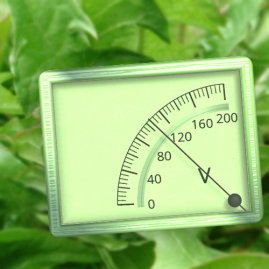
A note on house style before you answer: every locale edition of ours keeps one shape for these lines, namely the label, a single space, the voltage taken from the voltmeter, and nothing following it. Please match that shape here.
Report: 105 V
